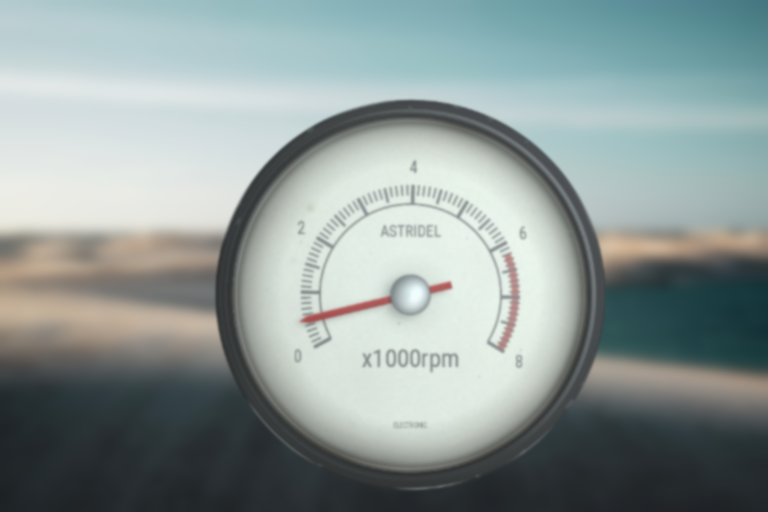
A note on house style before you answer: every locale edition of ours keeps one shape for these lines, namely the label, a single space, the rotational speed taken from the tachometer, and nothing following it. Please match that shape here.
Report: 500 rpm
